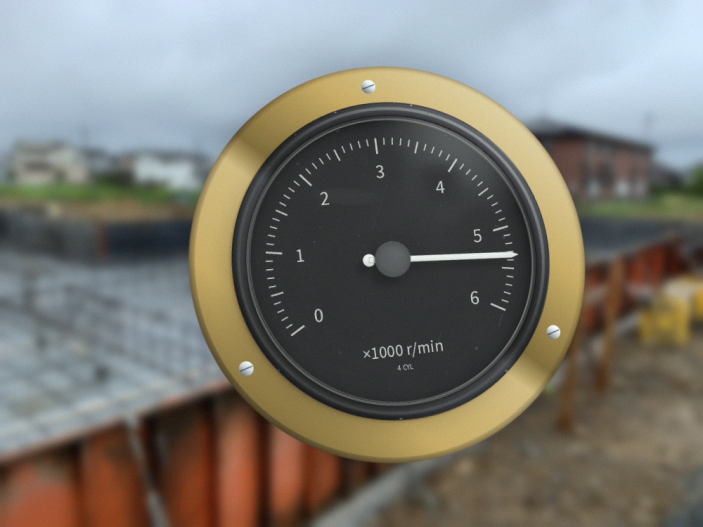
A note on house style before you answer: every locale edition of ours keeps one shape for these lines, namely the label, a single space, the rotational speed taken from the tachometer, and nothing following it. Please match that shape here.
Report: 5350 rpm
